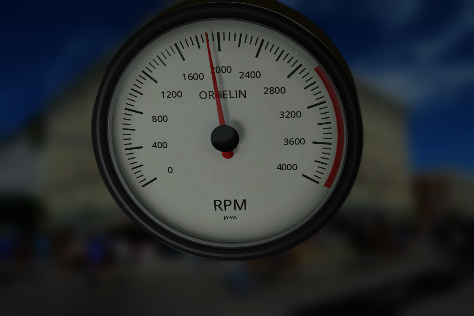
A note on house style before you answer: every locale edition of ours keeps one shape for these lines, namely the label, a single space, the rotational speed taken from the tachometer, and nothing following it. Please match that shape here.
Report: 1900 rpm
